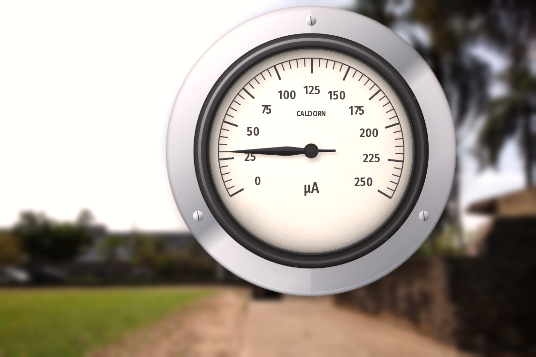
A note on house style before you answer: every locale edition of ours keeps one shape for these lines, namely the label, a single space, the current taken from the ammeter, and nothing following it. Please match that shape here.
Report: 30 µA
